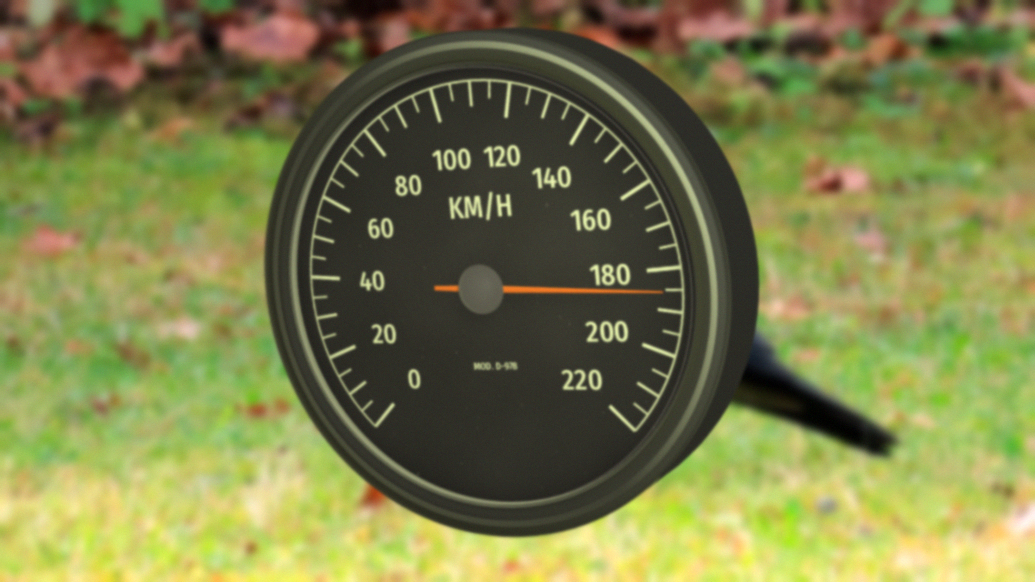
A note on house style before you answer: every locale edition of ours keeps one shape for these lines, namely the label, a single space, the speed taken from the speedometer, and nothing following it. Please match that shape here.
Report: 185 km/h
